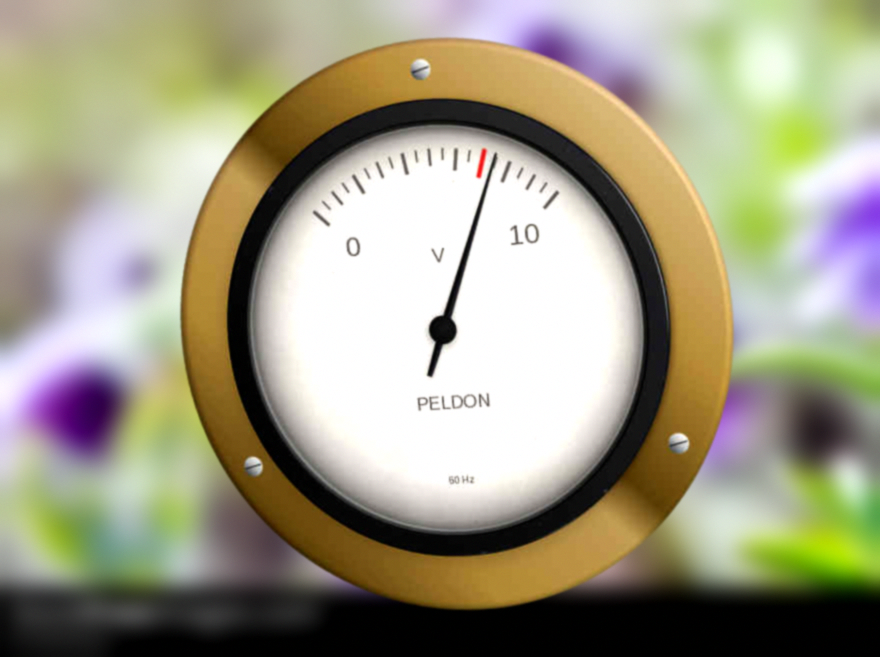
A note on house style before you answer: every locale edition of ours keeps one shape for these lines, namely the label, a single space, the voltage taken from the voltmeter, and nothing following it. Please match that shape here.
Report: 7.5 V
